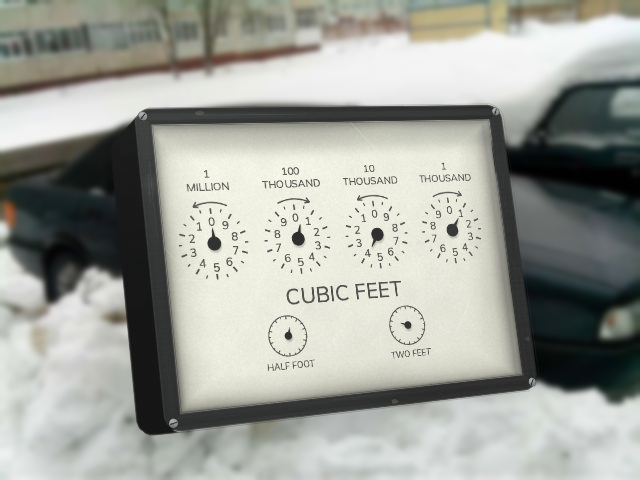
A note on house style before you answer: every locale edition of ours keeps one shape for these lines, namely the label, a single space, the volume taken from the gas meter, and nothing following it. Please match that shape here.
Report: 4100 ft³
